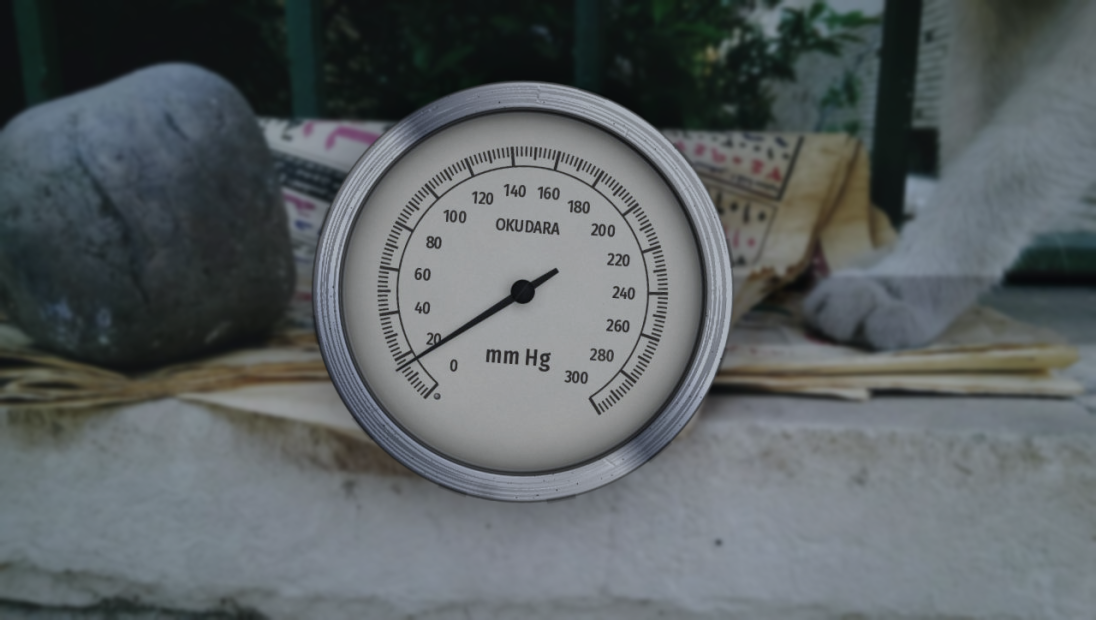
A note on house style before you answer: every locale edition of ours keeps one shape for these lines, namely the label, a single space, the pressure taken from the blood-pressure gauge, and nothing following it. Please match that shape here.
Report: 16 mmHg
